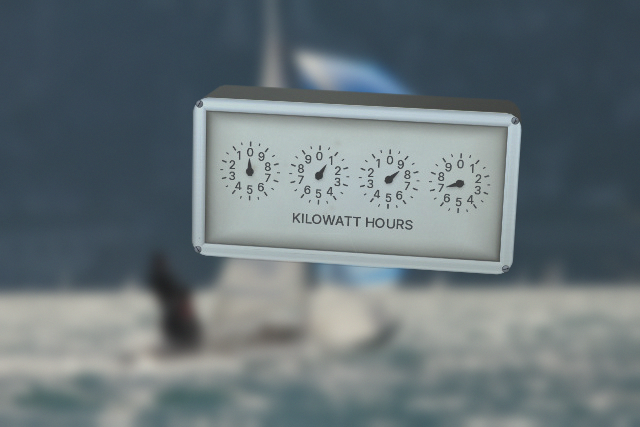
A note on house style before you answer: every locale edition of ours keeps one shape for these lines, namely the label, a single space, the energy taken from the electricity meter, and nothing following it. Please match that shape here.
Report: 87 kWh
